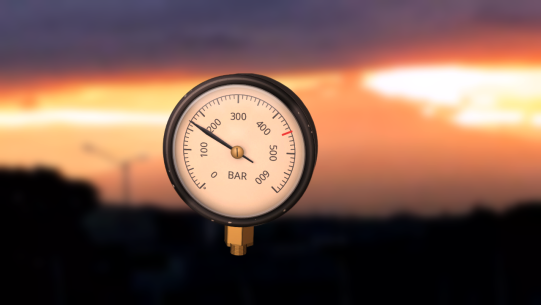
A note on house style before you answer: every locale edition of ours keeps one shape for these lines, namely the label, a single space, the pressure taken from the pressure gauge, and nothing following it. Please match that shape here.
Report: 170 bar
